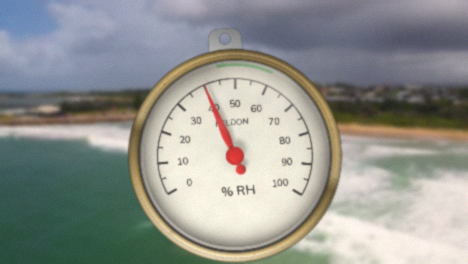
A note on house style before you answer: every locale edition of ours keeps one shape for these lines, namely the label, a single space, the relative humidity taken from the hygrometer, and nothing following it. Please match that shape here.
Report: 40 %
